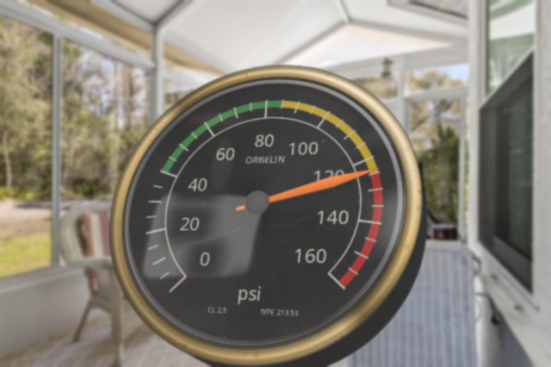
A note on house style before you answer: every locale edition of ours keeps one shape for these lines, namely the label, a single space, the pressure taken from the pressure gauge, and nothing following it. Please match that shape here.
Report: 125 psi
